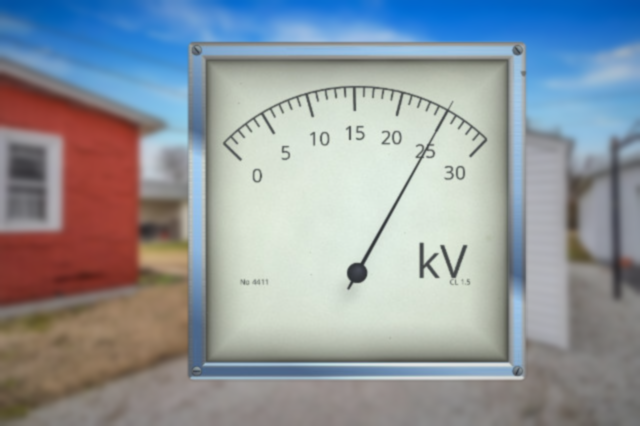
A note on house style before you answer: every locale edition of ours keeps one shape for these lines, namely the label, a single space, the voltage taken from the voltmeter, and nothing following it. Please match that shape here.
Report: 25 kV
